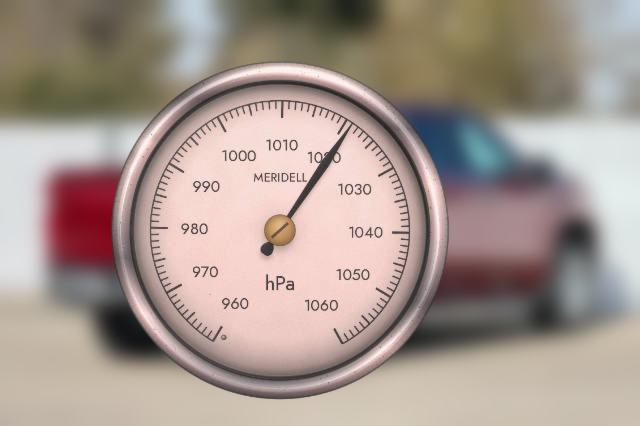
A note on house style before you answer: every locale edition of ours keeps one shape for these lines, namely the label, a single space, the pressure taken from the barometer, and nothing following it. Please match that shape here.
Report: 1021 hPa
